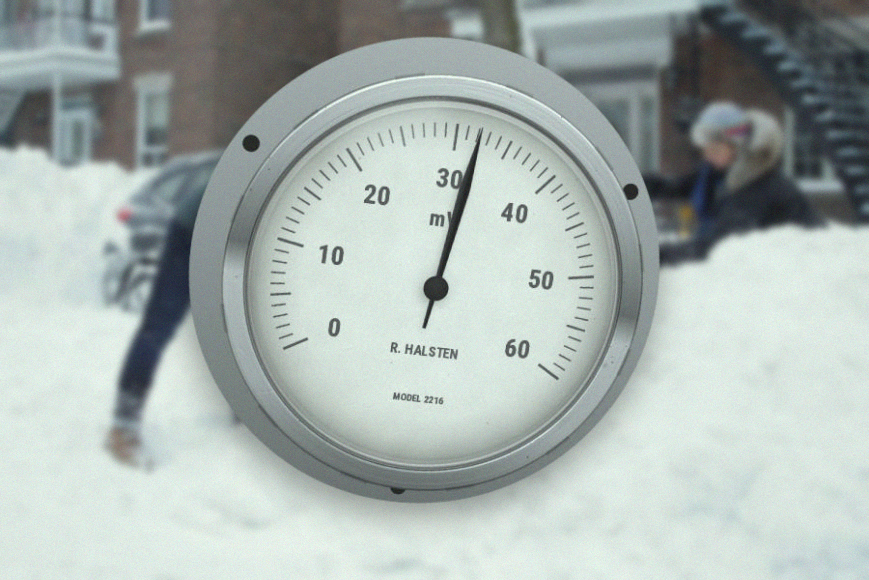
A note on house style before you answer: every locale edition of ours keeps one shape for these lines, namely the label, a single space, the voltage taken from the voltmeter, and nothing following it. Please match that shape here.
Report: 32 mV
